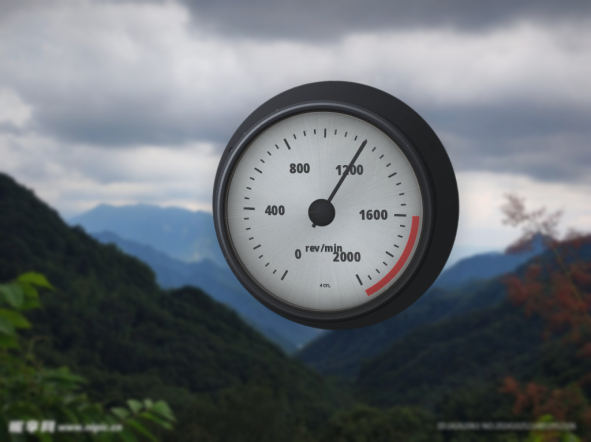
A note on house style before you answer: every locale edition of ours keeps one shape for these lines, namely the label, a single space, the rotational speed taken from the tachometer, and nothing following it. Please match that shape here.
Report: 1200 rpm
